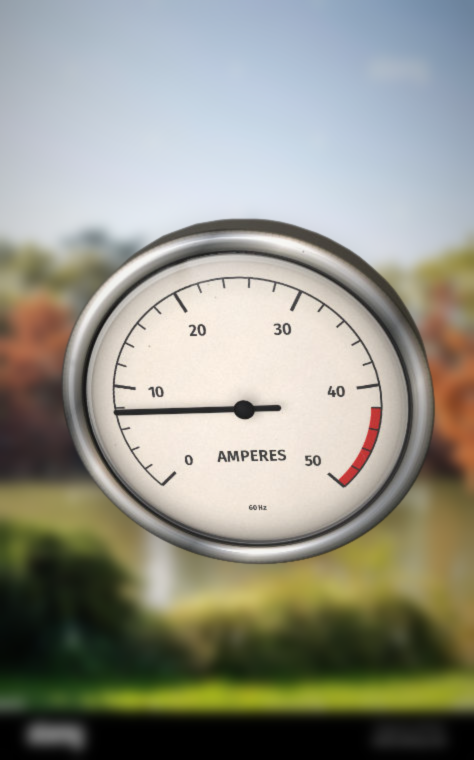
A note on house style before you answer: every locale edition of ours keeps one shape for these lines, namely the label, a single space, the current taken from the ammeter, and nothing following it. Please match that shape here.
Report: 8 A
